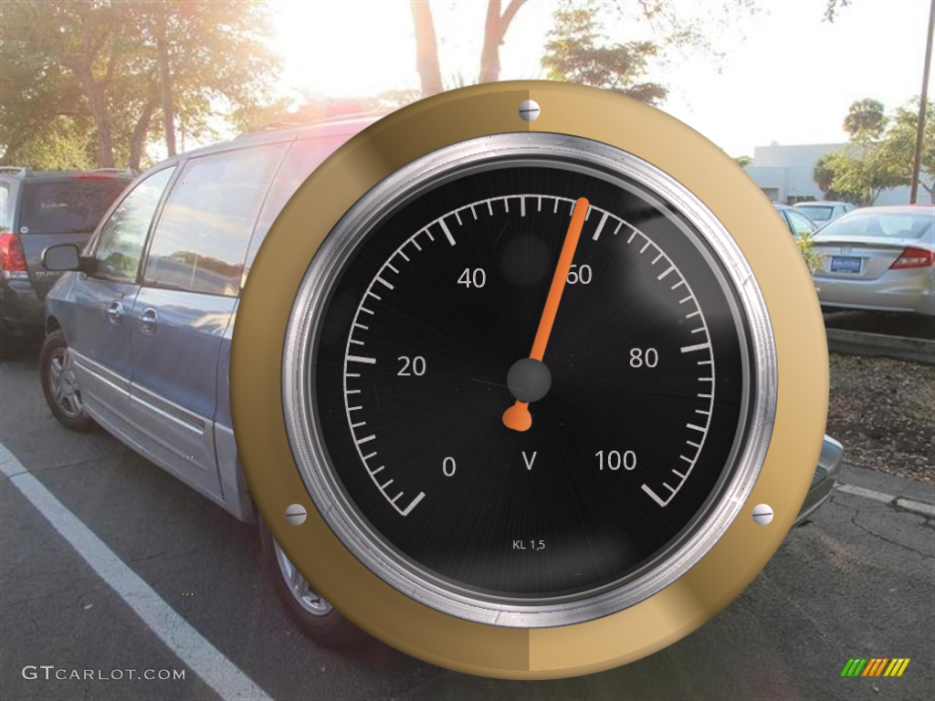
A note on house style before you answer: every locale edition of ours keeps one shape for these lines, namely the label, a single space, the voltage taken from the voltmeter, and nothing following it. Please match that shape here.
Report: 57 V
